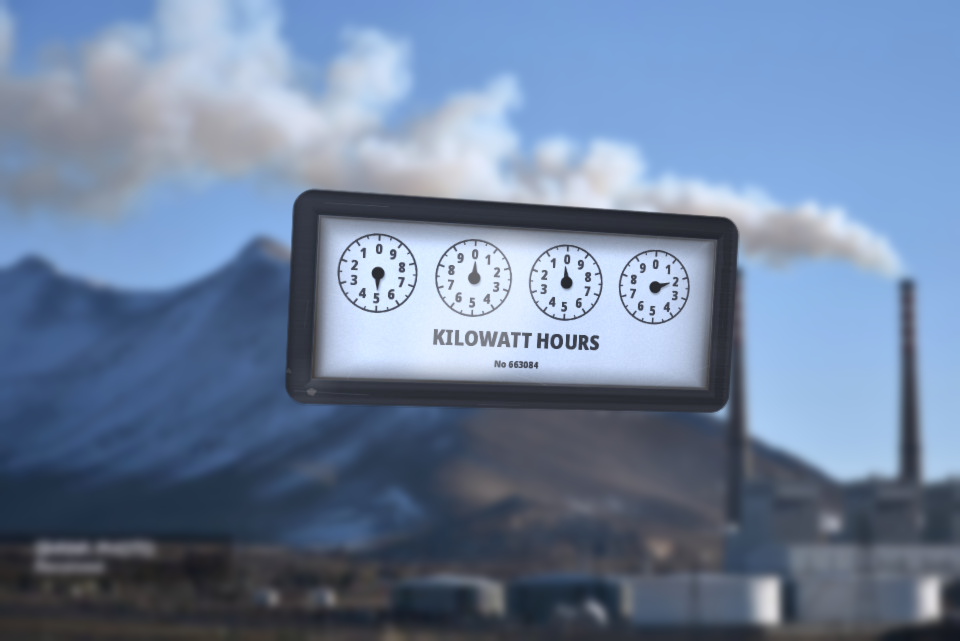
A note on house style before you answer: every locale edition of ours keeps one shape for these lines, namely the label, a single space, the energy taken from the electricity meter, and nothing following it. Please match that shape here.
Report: 5002 kWh
